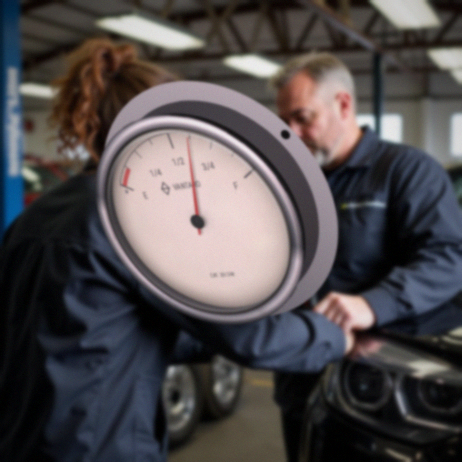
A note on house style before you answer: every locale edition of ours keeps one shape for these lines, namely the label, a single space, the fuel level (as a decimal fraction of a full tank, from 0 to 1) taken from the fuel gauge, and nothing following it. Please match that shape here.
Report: 0.625
